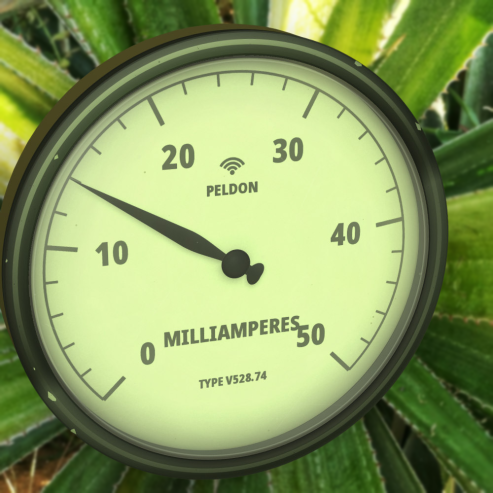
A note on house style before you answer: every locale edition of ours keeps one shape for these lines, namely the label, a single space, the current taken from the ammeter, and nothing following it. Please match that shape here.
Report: 14 mA
